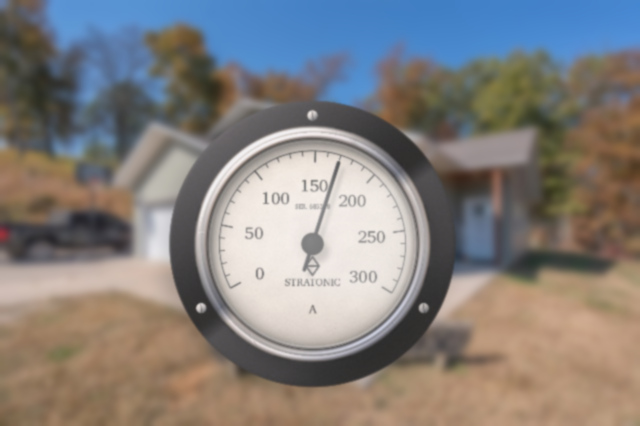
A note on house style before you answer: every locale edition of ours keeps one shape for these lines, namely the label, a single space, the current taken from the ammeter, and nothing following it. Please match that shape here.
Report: 170 A
